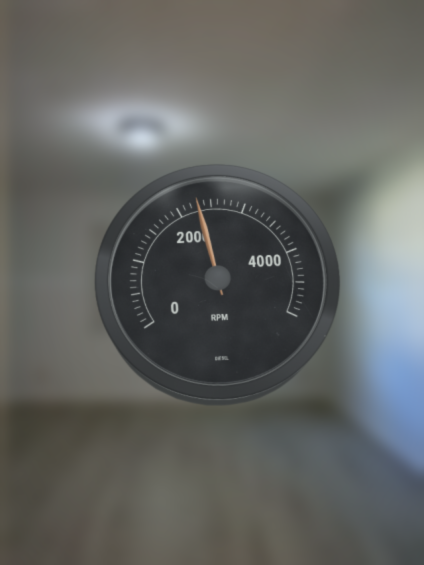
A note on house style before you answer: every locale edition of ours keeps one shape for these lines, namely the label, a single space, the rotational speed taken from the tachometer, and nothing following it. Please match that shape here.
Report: 2300 rpm
